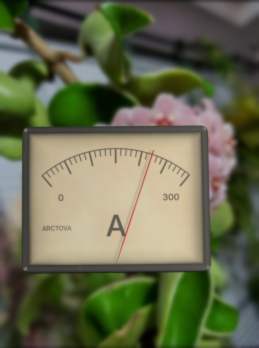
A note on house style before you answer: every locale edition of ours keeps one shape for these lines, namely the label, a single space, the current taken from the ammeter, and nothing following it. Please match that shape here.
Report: 220 A
